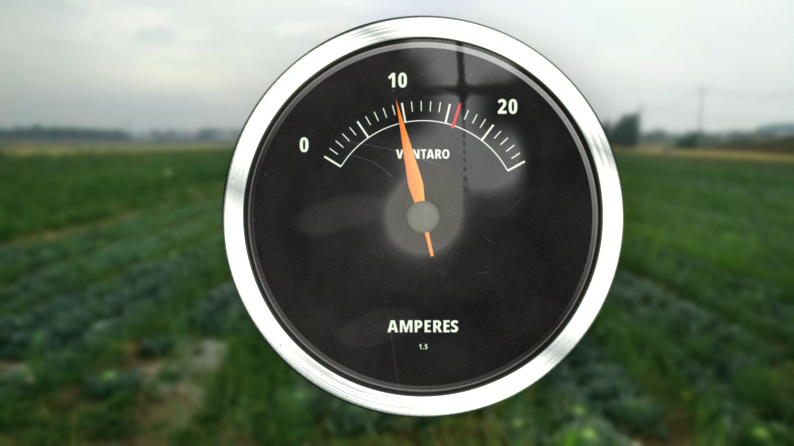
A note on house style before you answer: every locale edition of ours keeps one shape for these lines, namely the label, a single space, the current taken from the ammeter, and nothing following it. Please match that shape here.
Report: 9.5 A
